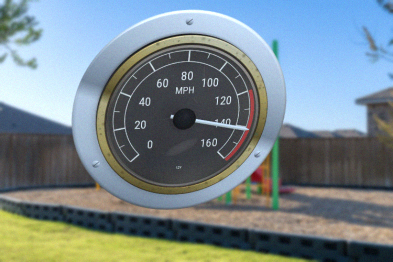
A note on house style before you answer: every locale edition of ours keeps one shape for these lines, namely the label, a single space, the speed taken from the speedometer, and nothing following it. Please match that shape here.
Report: 140 mph
